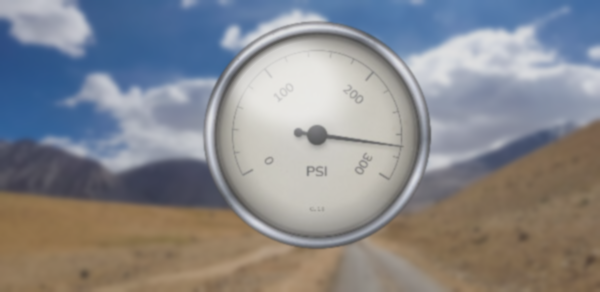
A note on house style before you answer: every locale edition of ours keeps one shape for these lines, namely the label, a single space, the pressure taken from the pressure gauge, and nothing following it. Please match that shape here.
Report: 270 psi
